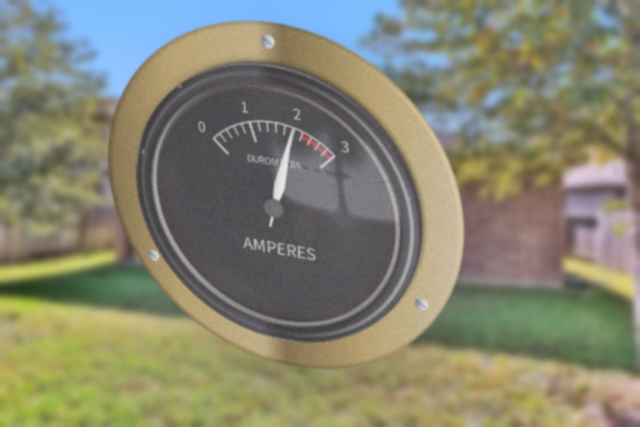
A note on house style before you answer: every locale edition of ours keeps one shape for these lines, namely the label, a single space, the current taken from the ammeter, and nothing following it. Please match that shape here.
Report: 2 A
